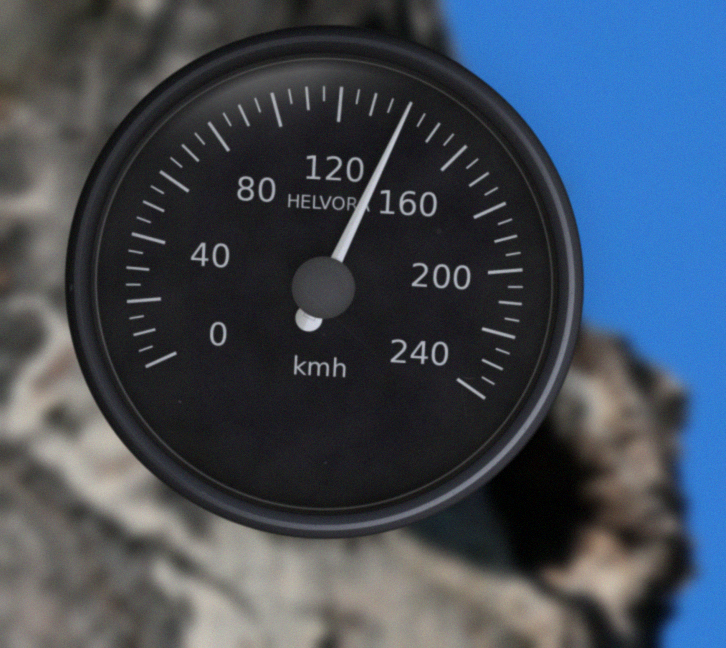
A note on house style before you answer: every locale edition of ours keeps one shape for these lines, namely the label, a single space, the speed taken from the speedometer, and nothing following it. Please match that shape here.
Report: 140 km/h
